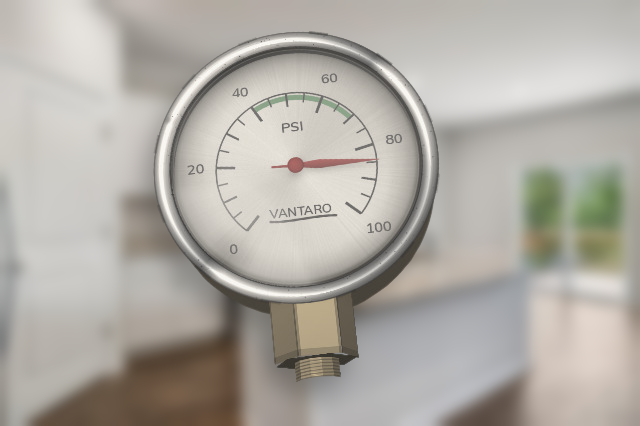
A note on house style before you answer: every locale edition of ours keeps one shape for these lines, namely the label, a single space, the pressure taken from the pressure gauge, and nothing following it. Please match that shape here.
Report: 85 psi
